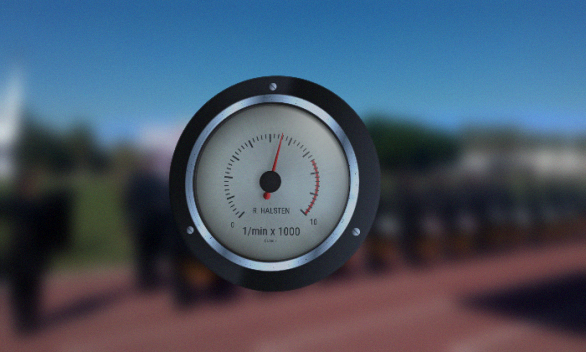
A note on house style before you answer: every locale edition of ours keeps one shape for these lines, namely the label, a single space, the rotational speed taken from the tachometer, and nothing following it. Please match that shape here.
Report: 5600 rpm
